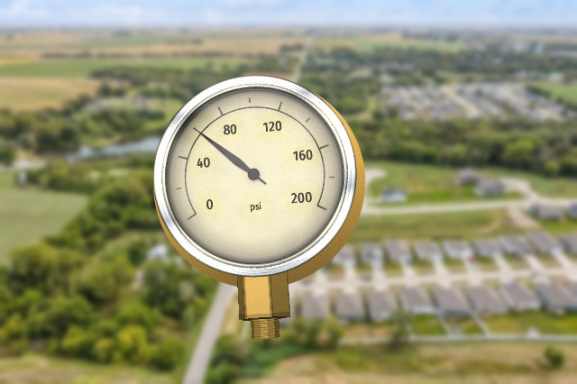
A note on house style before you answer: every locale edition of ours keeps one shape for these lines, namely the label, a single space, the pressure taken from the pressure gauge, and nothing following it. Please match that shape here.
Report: 60 psi
